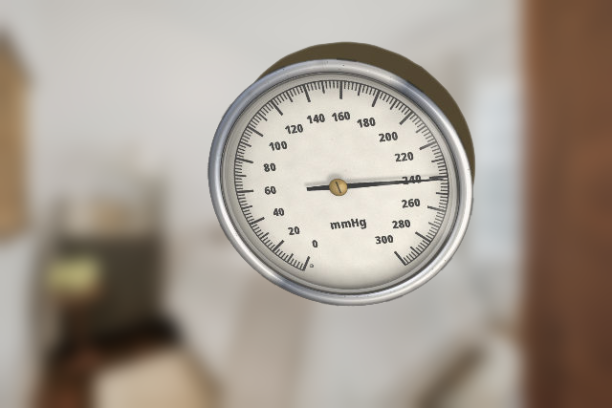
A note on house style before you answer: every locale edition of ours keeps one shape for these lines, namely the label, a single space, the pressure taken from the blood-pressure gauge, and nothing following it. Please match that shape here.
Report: 240 mmHg
